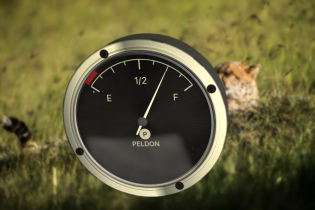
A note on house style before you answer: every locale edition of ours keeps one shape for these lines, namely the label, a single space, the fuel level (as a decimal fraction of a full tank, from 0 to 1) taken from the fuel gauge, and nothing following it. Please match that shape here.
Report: 0.75
